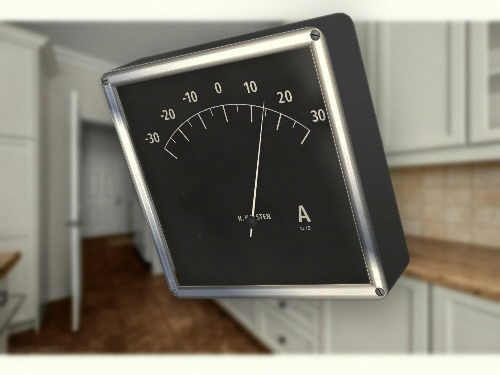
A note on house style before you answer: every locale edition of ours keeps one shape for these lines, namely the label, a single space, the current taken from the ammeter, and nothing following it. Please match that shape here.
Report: 15 A
